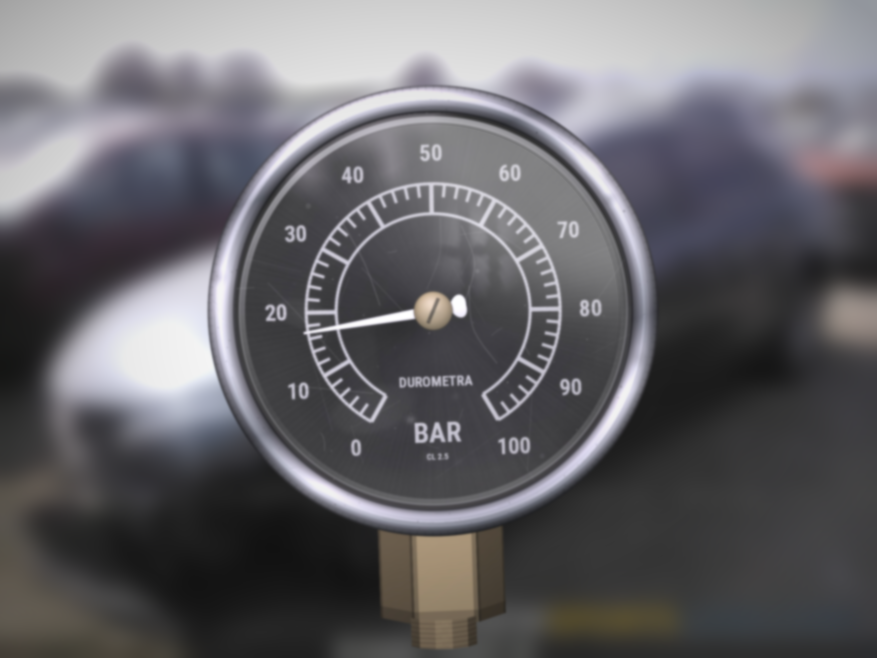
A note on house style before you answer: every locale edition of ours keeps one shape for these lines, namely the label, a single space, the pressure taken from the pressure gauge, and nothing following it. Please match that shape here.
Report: 17 bar
